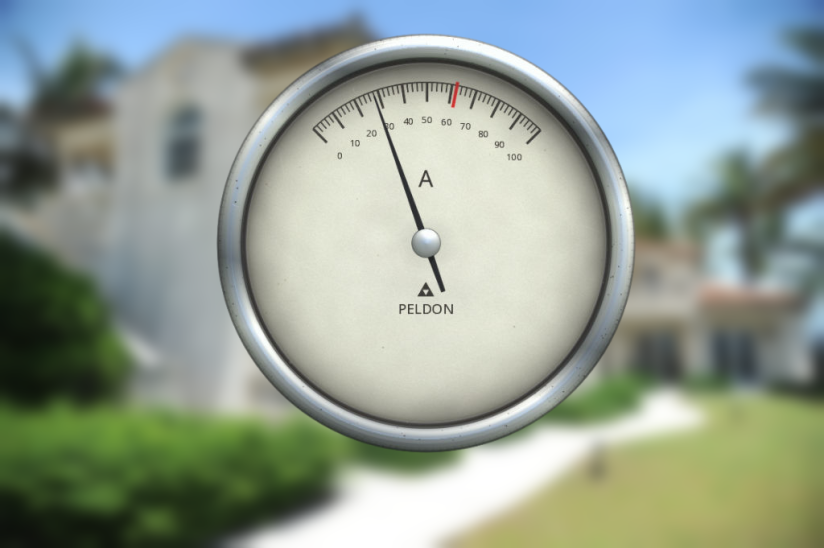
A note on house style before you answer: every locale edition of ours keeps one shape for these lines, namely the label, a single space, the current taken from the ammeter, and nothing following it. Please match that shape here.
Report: 28 A
